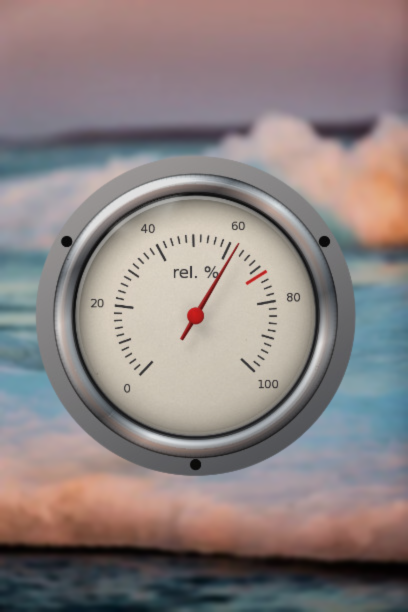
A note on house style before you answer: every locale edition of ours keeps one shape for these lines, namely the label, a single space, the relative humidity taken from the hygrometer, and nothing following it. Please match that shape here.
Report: 62 %
